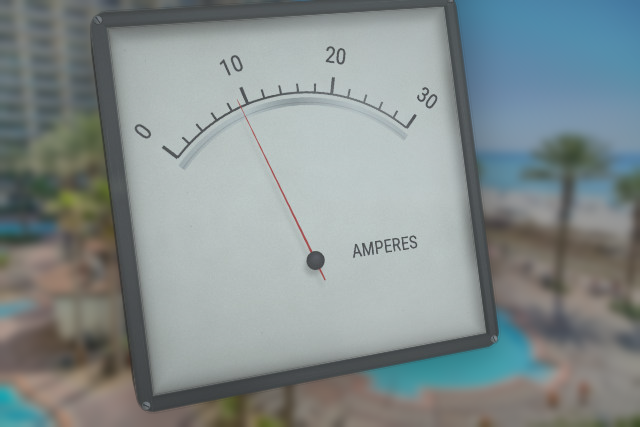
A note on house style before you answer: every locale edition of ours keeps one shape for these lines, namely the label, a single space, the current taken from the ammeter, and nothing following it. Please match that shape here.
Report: 9 A
